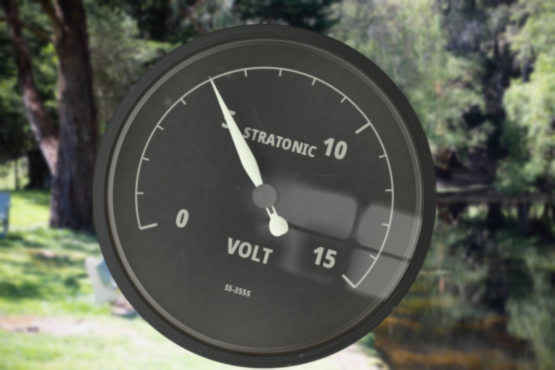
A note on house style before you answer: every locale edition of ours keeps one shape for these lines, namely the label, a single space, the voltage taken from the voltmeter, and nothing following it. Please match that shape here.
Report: 5 V
